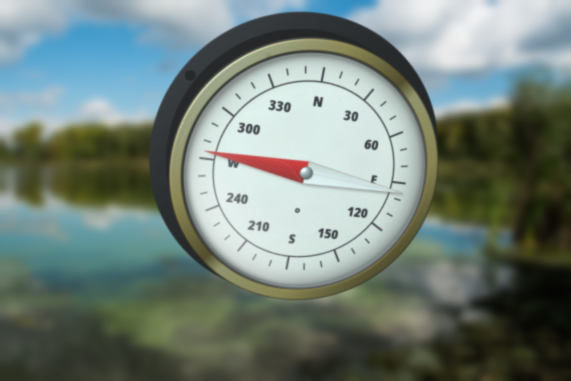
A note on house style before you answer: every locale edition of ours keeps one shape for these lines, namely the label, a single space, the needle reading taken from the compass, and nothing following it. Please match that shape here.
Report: 275 °
